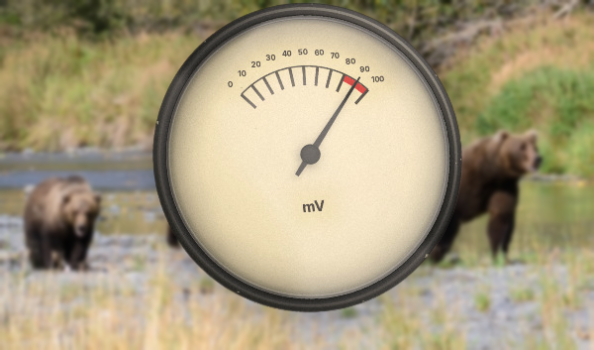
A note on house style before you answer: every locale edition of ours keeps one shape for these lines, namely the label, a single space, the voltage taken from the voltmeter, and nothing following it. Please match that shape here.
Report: 90 mV
